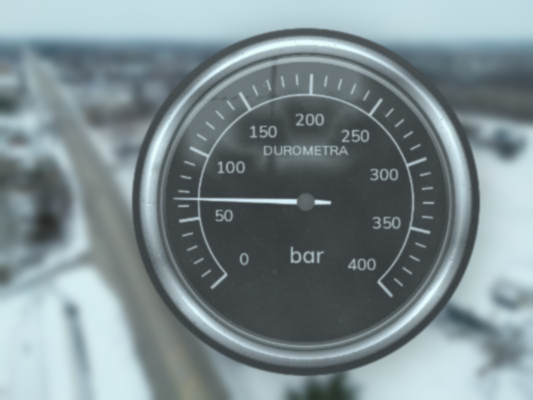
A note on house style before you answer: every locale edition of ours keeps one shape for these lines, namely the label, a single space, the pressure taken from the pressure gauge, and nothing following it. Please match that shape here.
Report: 65 bar
